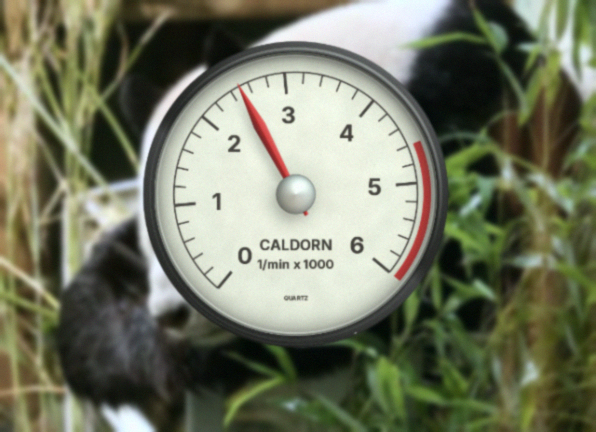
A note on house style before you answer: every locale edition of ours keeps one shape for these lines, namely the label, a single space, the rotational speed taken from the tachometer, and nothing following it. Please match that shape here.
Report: 2500 rpm
